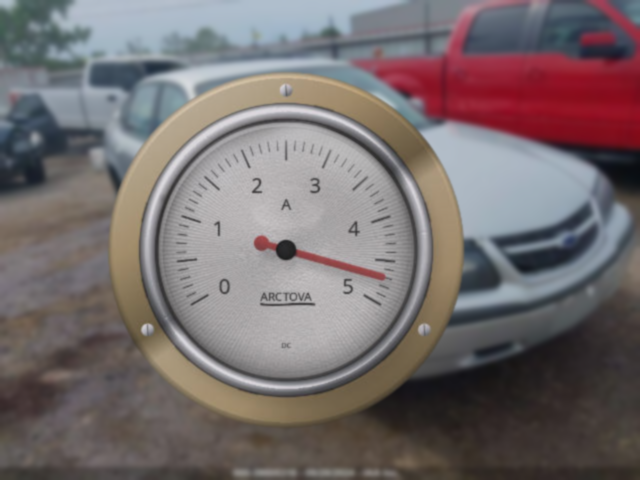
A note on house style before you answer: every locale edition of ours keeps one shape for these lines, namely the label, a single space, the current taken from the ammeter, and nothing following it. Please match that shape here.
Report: 4.7 A
